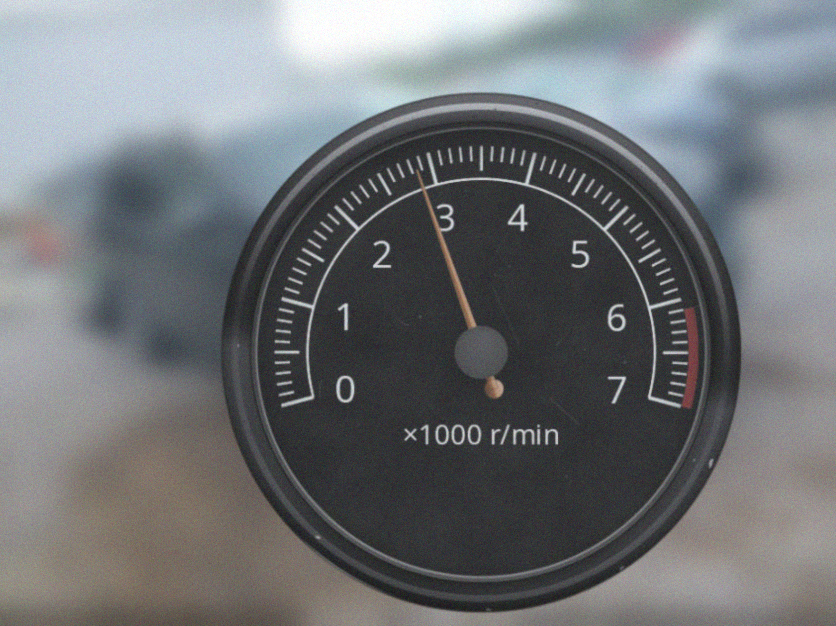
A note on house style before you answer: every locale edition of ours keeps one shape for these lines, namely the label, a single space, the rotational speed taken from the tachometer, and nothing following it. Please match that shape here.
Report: 2850 rpm
